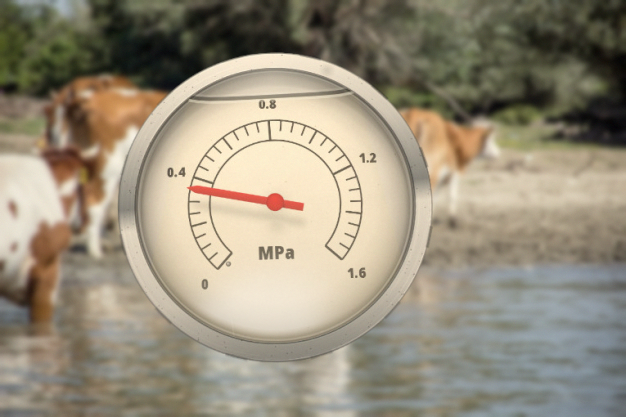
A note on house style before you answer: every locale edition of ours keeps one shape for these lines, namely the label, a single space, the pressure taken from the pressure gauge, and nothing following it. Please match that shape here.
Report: 0.35 MPa
